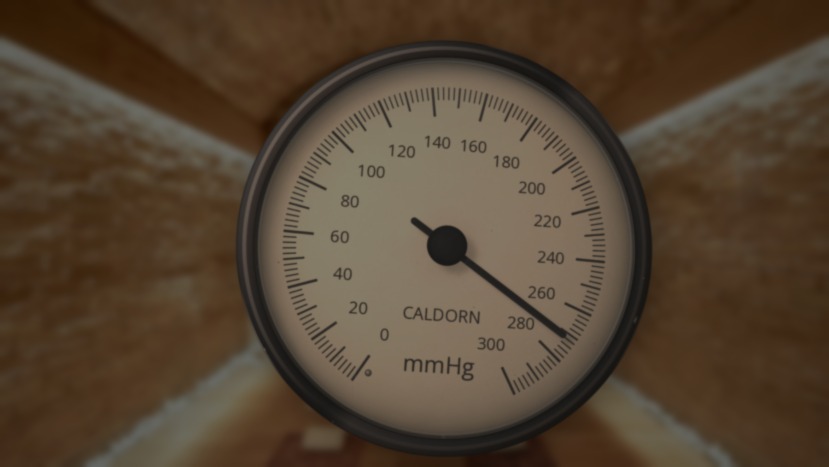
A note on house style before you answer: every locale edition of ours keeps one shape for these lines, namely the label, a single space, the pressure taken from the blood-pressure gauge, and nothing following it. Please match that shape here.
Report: 272 mmHg
